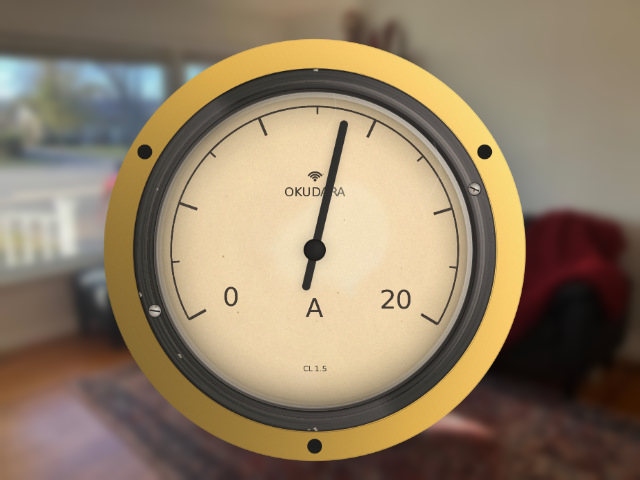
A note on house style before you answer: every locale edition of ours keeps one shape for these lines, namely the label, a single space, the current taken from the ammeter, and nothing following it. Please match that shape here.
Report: 11 A
